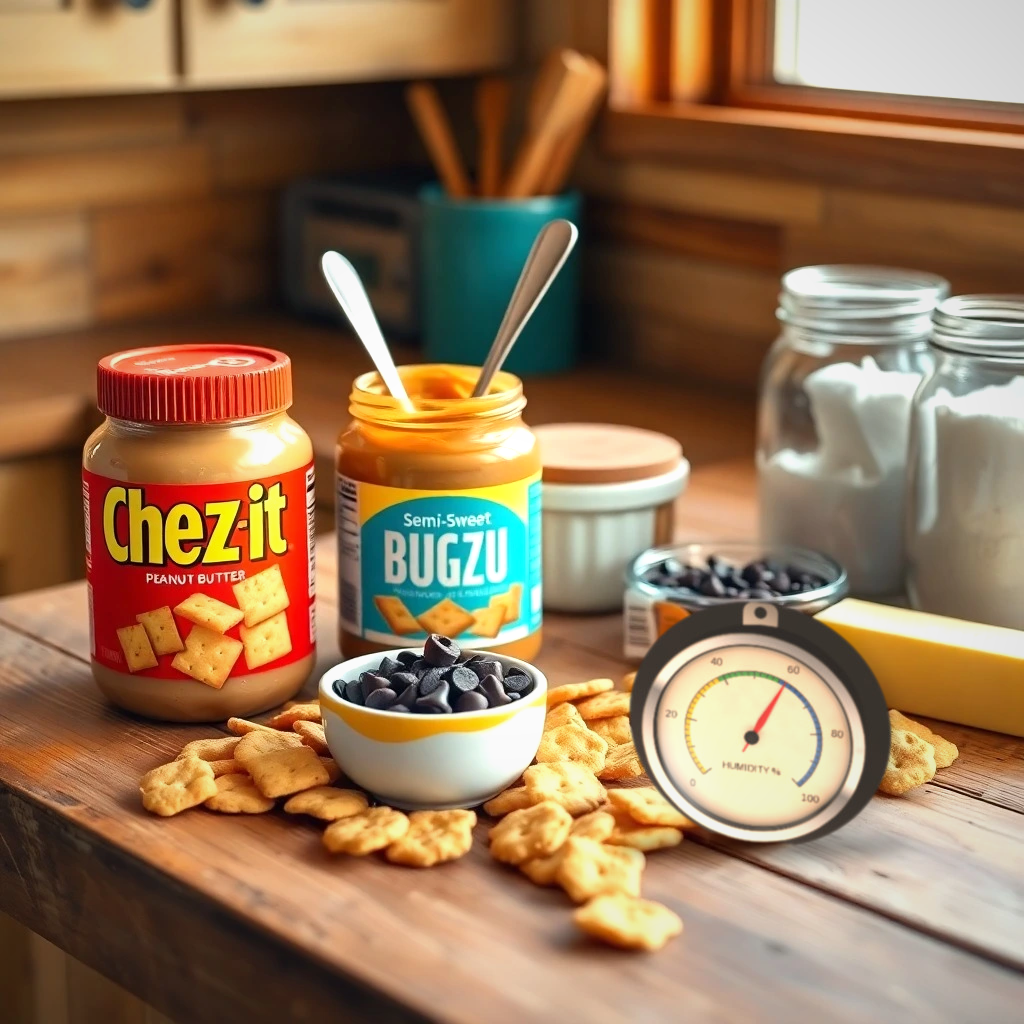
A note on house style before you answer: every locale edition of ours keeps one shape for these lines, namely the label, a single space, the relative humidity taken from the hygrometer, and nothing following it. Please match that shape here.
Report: 60 %
